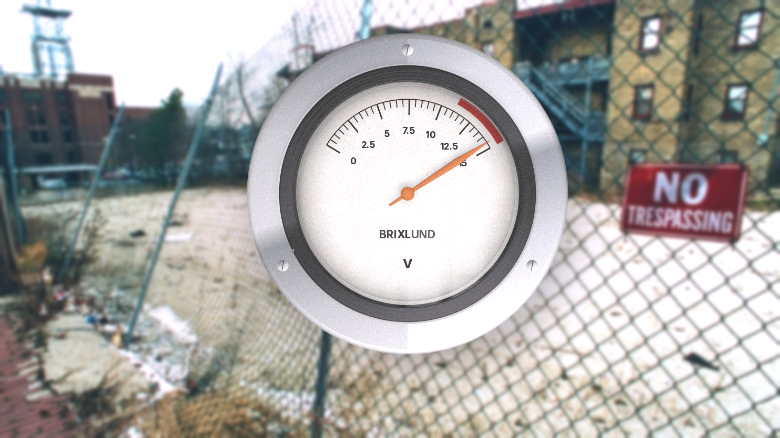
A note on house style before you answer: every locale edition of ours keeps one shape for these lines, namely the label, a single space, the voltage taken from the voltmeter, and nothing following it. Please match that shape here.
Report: 14.5 V
